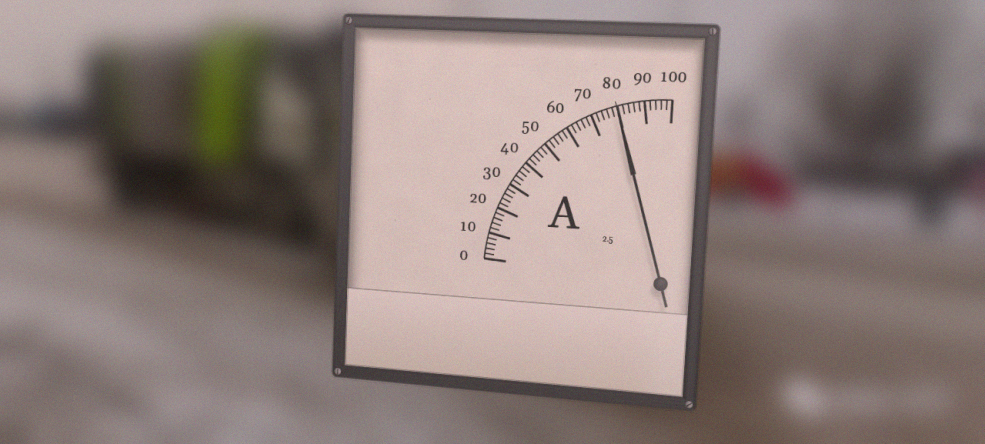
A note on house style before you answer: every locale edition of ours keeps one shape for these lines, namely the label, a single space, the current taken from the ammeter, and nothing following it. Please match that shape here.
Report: 80 A
